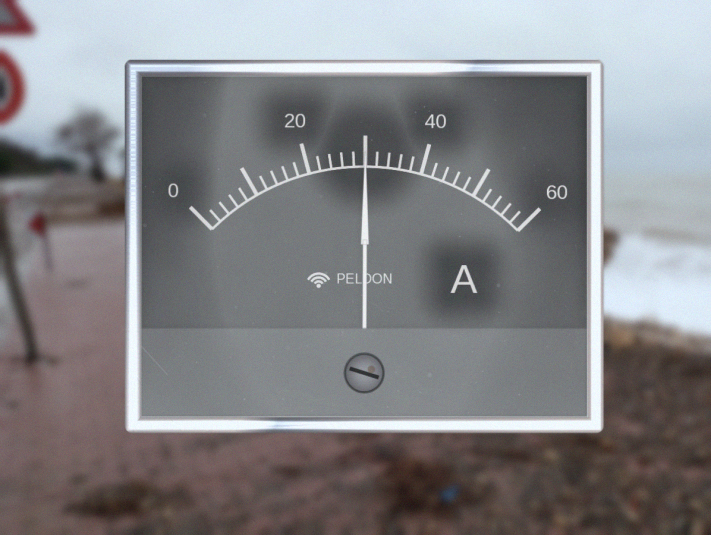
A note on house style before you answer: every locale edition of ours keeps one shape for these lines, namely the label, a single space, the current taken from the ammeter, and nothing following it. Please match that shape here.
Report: 30 A
